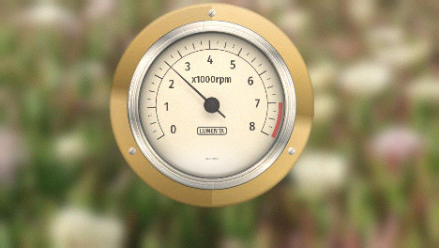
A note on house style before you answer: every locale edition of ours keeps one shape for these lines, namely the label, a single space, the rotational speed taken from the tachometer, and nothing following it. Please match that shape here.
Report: 2500 rpm
